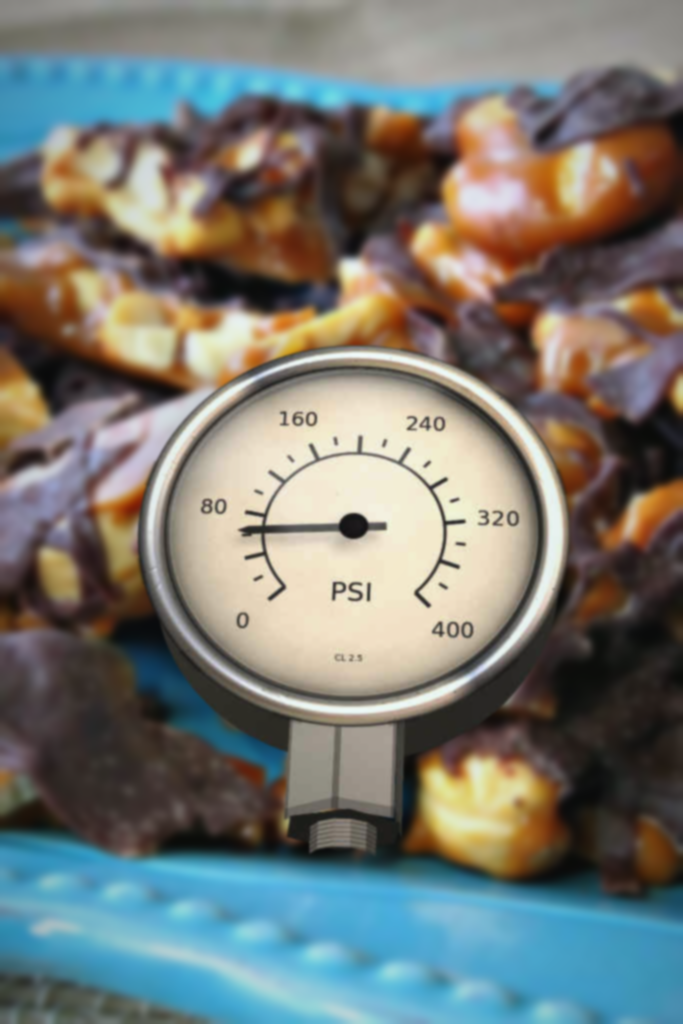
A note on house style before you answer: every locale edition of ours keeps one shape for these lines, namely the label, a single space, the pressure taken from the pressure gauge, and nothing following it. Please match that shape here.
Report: 60 psi
